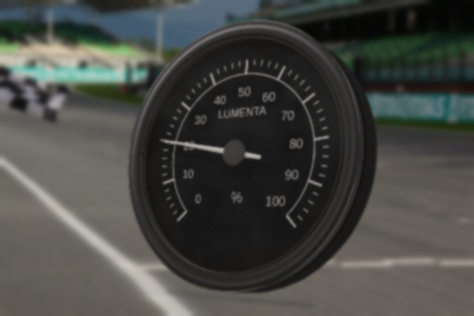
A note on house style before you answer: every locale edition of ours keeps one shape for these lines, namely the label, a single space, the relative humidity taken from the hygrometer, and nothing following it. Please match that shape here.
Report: 20 %
